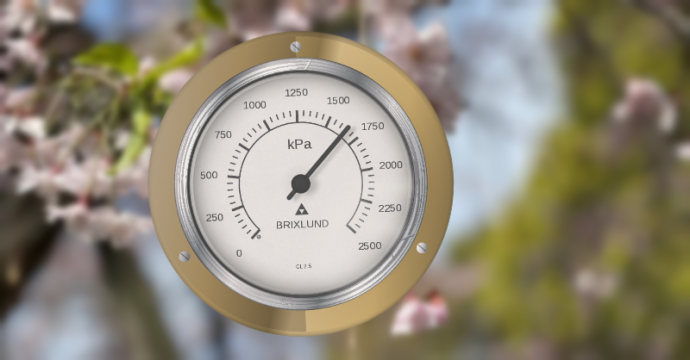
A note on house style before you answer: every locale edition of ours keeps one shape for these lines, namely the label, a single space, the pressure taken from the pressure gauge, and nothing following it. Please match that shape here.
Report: 1650 kPa
